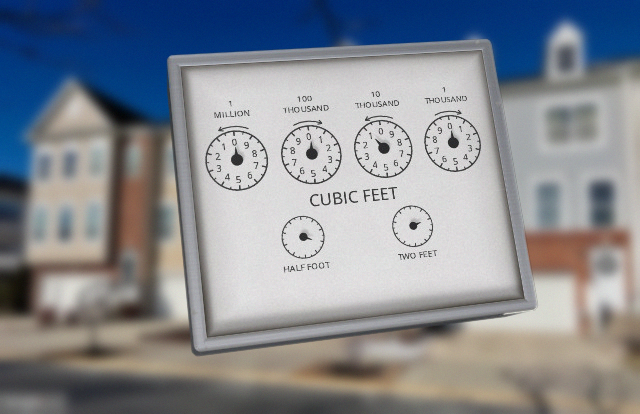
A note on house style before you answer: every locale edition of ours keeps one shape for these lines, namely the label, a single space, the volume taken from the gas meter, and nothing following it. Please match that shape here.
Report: 1000 ft³
